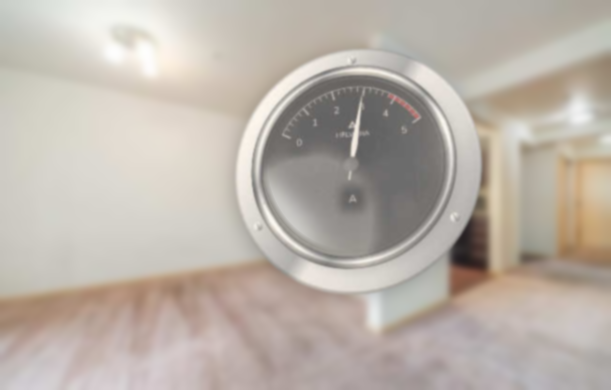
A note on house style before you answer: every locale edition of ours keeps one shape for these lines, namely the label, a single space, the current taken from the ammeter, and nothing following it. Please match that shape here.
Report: 3 A
